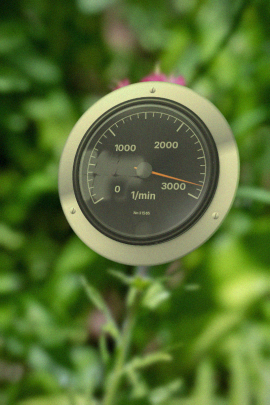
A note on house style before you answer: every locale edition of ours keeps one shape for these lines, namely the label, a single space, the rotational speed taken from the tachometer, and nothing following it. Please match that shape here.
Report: 2850 rpm
